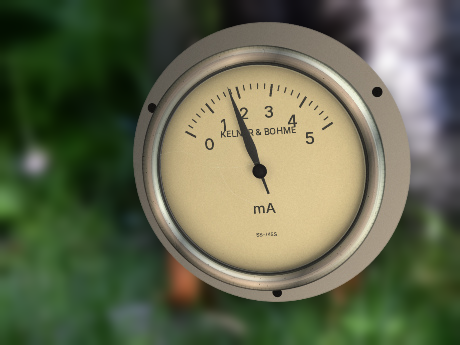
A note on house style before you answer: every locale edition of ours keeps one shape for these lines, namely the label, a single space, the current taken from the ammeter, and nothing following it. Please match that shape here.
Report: 1.8 mA
